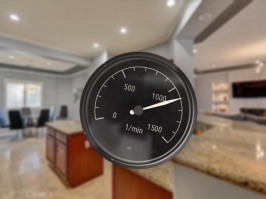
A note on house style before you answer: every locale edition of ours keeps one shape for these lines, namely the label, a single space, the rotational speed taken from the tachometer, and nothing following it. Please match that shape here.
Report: 1100 rpm
